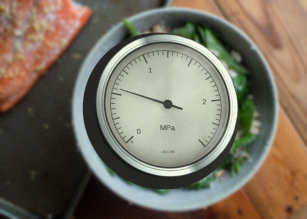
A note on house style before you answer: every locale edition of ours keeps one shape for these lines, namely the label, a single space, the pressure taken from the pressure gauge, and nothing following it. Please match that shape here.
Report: 0.55 MPa
